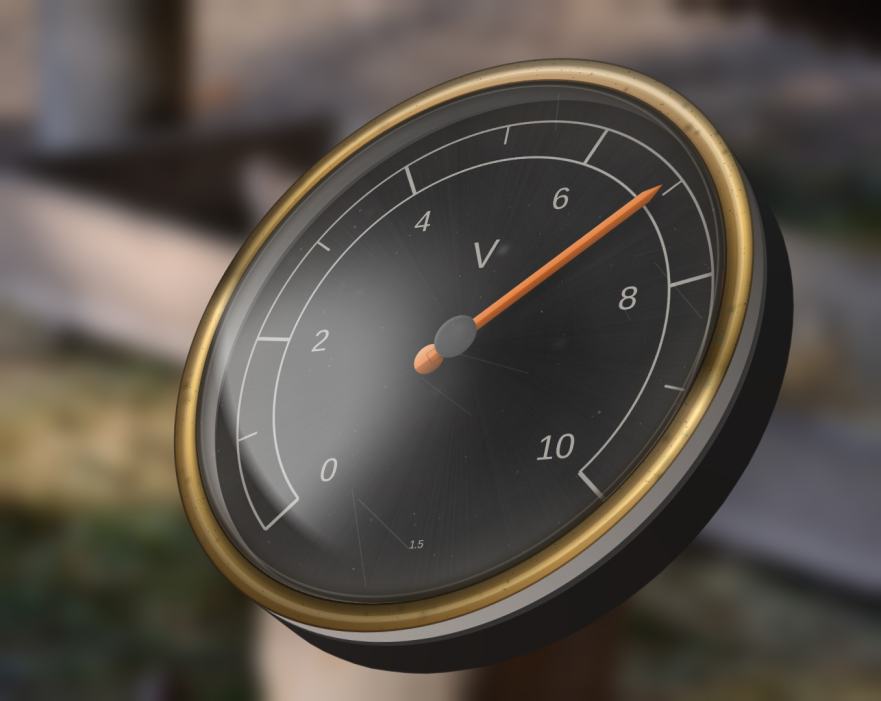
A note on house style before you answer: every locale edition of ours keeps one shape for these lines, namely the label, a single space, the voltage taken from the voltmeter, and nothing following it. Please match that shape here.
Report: 7 V
